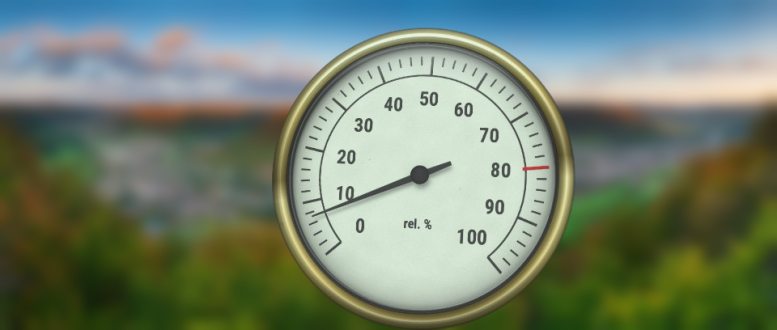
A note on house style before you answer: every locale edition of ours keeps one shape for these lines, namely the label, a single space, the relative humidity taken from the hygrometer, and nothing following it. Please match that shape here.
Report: 7 %
